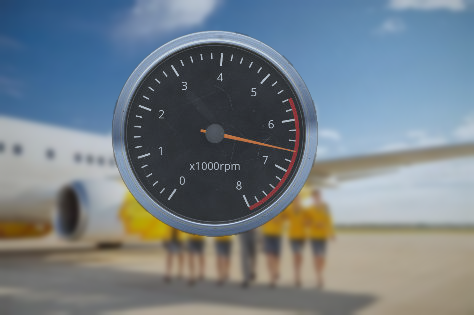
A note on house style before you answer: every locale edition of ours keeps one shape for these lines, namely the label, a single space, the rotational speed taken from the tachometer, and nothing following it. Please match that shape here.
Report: 6600 rpm
